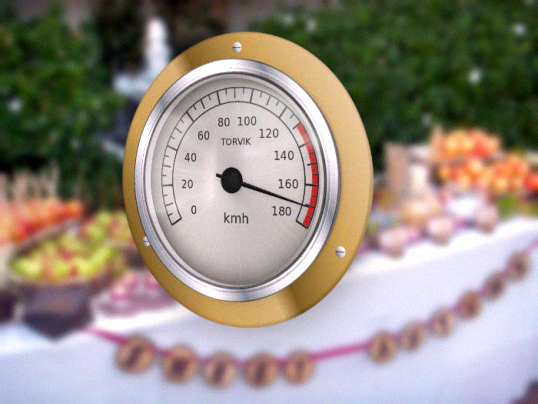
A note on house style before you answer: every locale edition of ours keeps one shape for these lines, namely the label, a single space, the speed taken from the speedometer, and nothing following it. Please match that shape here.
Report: 170 km/h
